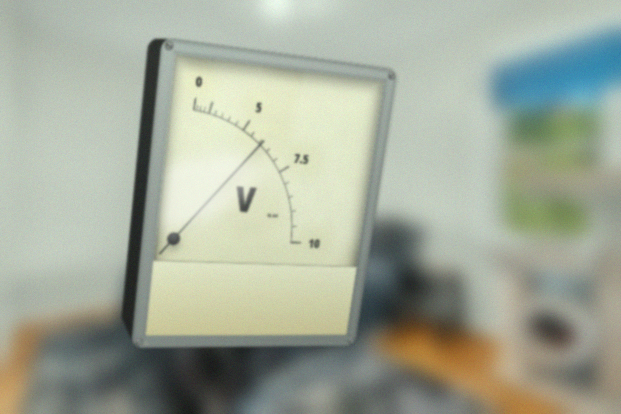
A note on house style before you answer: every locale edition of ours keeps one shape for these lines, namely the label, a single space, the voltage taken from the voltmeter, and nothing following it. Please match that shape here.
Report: 6 V
